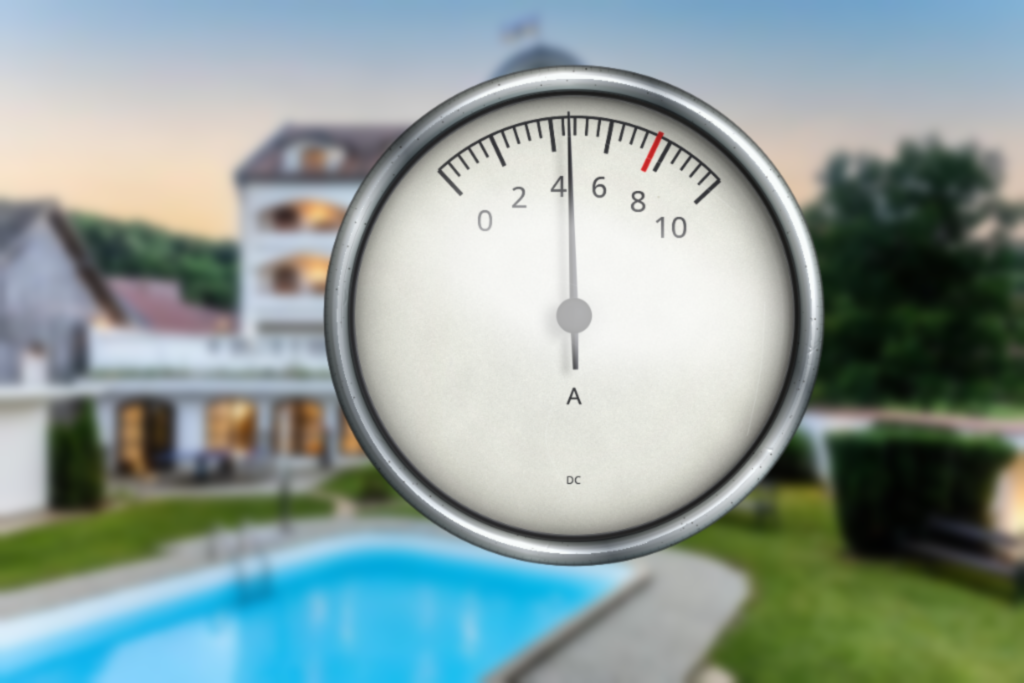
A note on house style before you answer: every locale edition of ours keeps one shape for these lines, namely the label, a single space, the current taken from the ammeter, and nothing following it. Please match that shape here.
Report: 4.6 A
